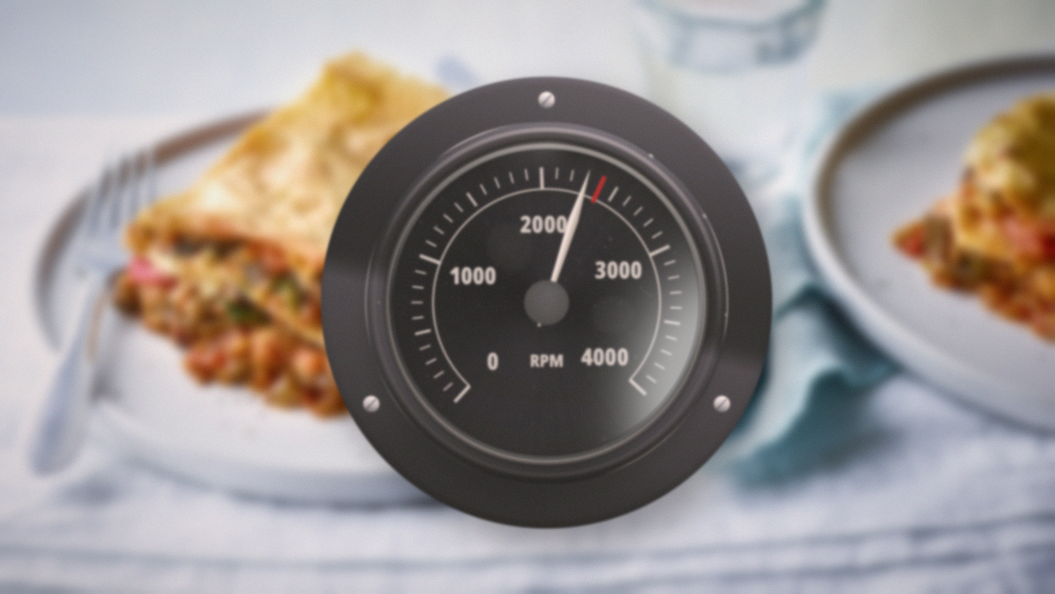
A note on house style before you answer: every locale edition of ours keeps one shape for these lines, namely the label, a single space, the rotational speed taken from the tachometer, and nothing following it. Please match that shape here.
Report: 2300 rpm
